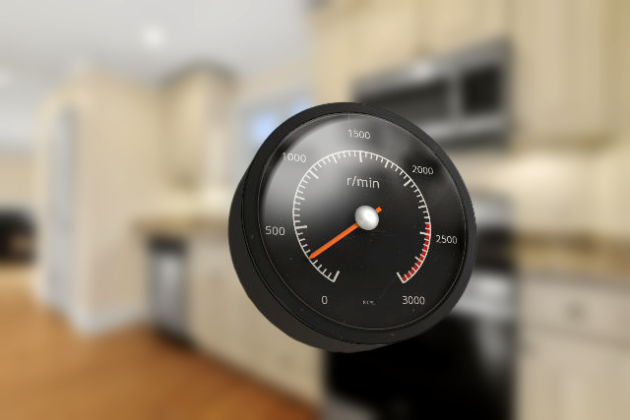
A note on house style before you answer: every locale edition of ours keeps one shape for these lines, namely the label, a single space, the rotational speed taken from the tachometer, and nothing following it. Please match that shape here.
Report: 250 rpm
